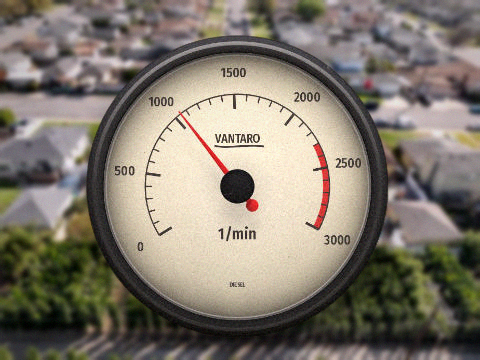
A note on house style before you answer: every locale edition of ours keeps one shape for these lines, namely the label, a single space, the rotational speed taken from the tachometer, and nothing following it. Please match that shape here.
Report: 1050 rpm
